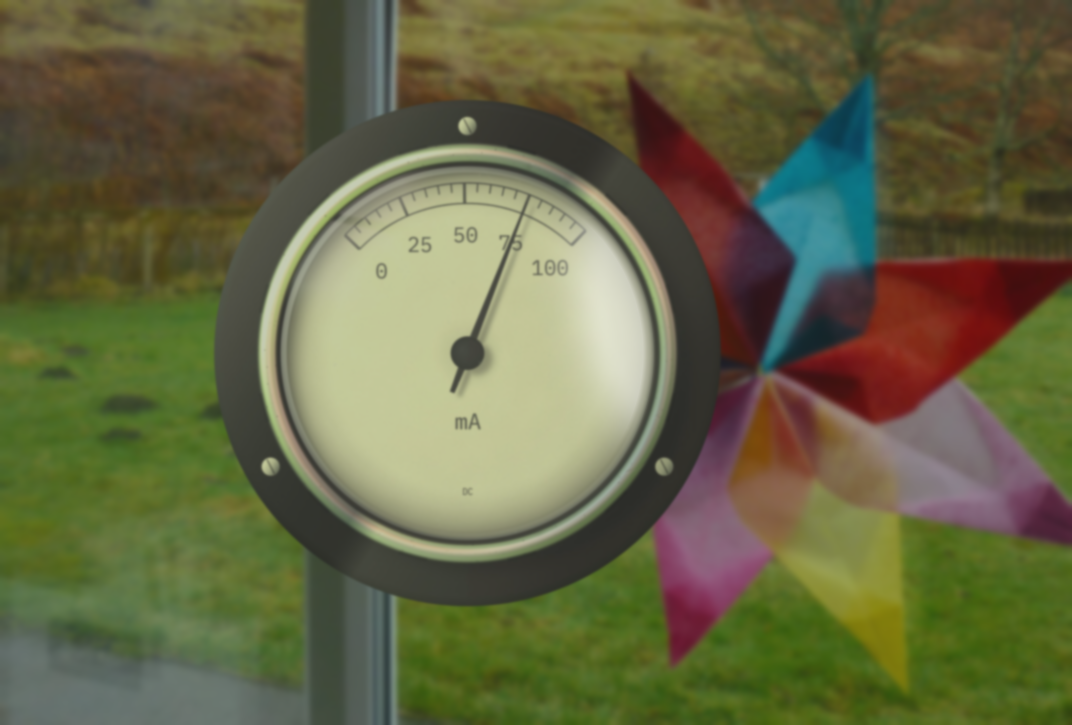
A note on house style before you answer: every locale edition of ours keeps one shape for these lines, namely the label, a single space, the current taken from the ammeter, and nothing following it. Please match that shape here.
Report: 75 mA
